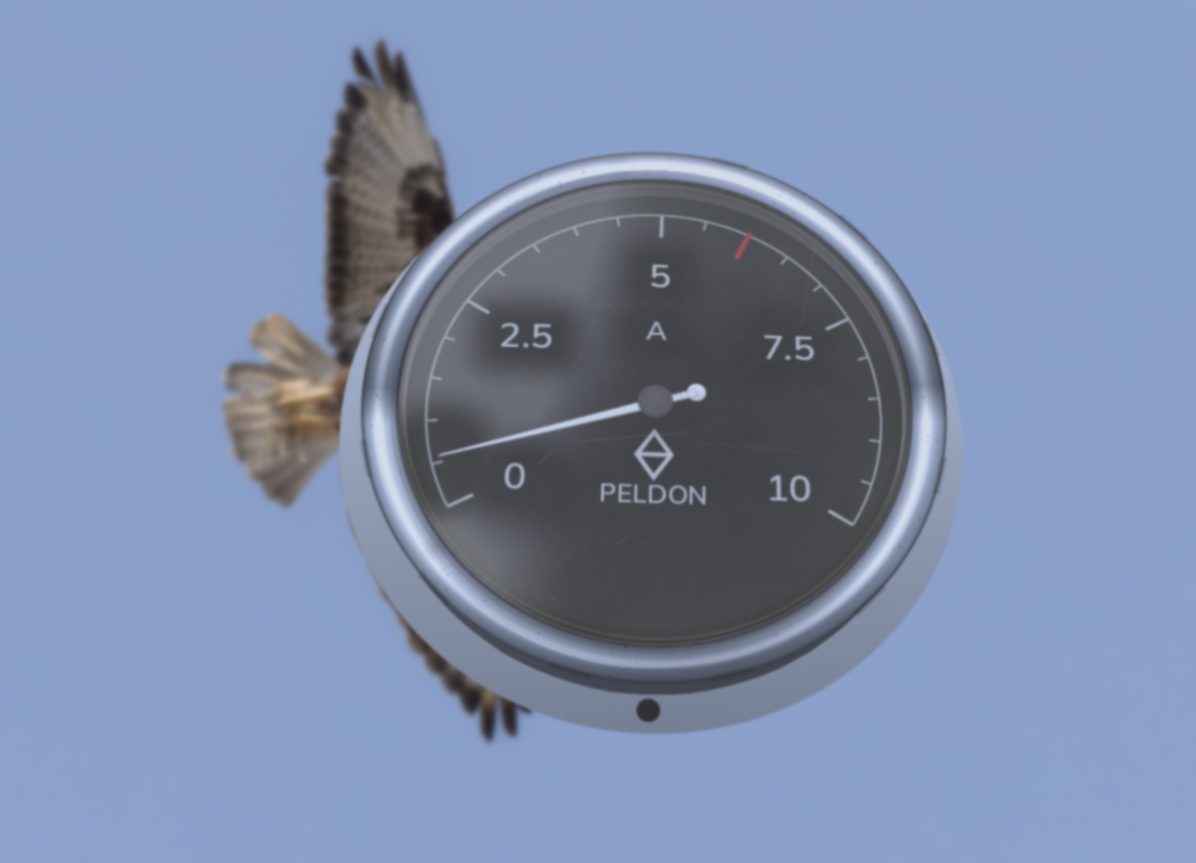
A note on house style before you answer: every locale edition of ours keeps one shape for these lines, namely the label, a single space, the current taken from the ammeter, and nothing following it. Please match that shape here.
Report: 0.5 A
